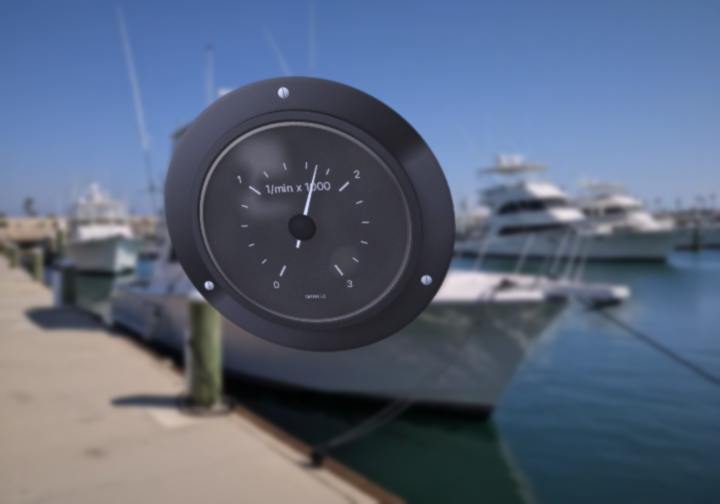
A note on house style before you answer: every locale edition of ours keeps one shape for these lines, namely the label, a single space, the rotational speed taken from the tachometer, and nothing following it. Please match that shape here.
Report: 1700 rpm
